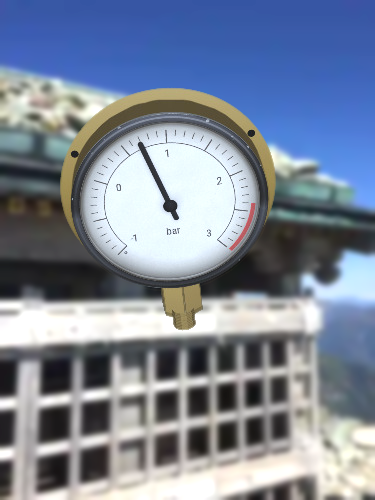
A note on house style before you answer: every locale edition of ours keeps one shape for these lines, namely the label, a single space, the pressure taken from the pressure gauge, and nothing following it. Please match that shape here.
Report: 0.7 bar
